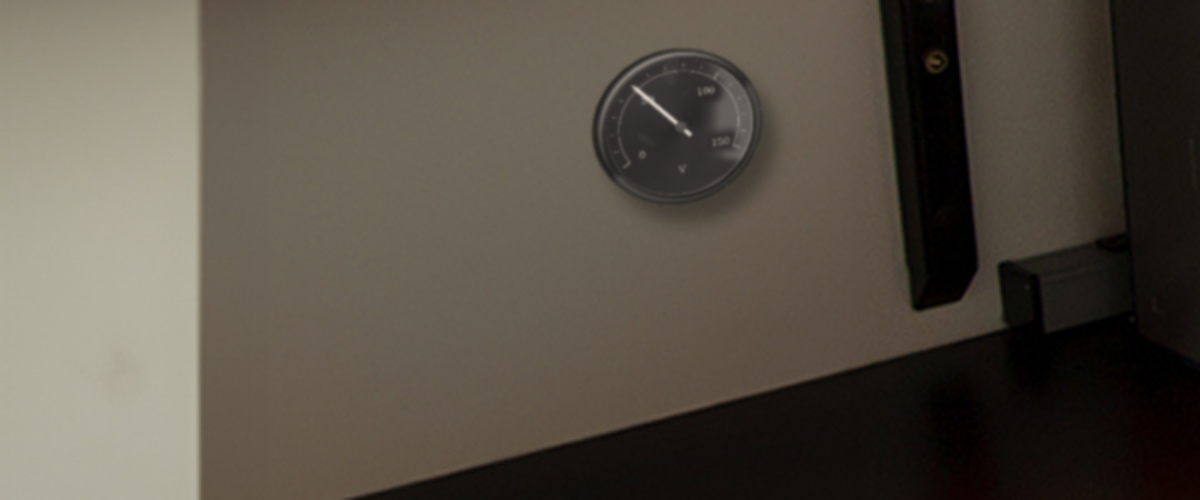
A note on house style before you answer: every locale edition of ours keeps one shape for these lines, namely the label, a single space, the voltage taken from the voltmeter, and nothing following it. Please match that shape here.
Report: 50 V
